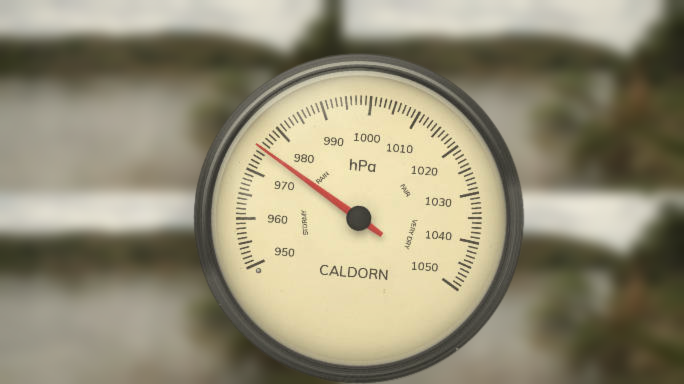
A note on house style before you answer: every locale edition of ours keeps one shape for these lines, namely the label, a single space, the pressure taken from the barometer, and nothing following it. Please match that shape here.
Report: 975 hPa
